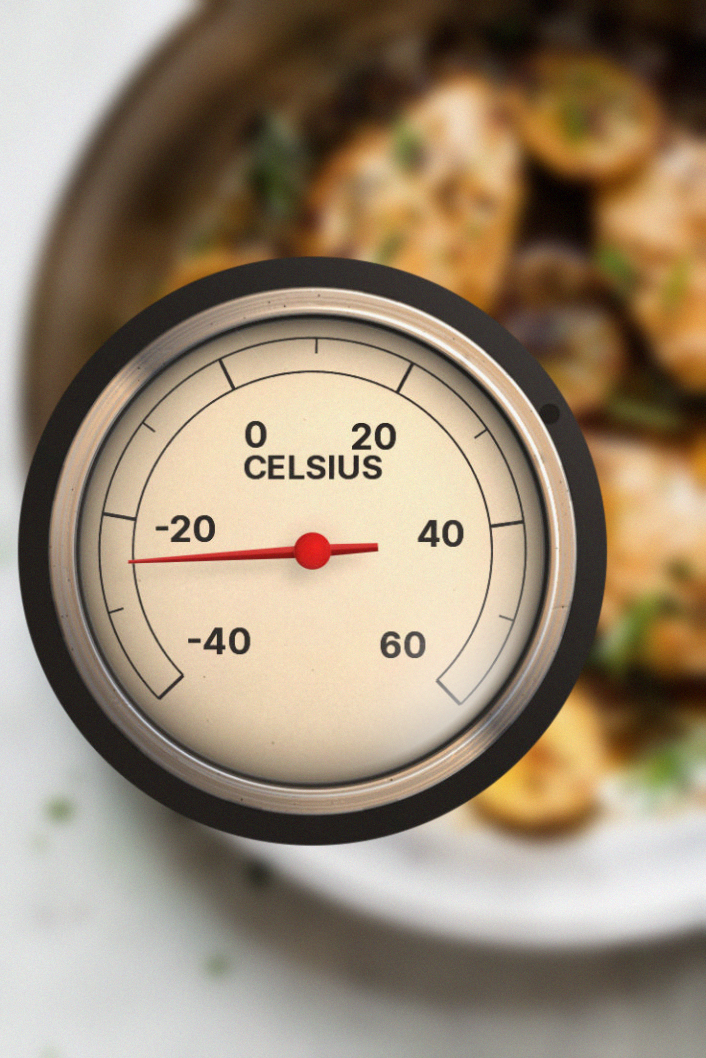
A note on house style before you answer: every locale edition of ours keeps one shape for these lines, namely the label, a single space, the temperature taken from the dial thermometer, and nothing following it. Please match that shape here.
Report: -25 °C
